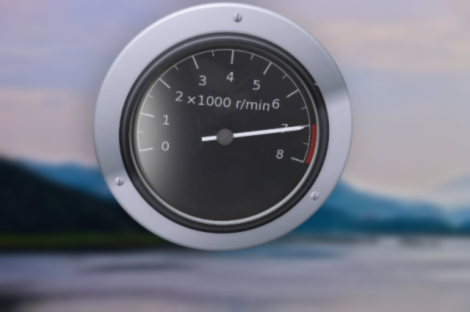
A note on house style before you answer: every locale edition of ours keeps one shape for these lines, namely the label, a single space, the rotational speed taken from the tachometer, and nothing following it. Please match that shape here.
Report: 7000 rpm
